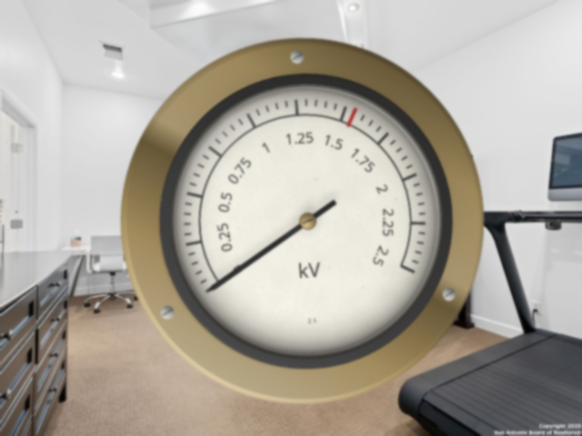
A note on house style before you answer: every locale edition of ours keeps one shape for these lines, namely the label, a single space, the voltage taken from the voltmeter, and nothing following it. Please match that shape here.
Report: 0 kV
